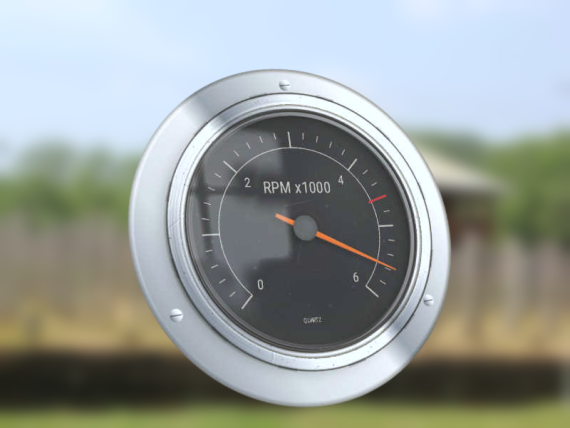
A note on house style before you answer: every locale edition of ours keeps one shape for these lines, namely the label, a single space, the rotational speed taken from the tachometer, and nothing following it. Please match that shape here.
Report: 5600 rpm
